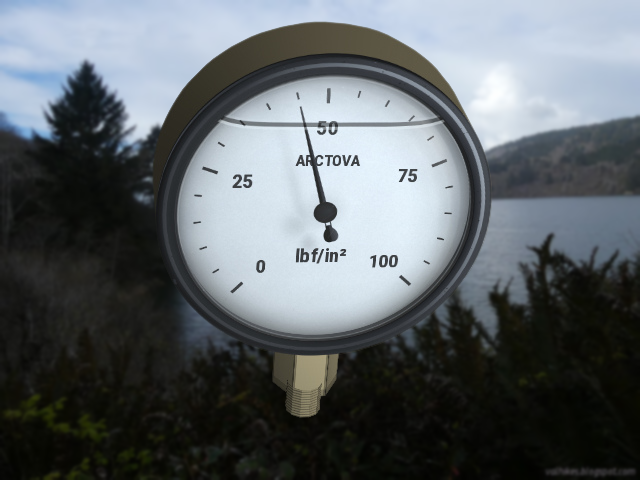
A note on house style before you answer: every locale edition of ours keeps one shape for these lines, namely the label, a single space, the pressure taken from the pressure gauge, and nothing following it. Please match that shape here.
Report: 45 psi
